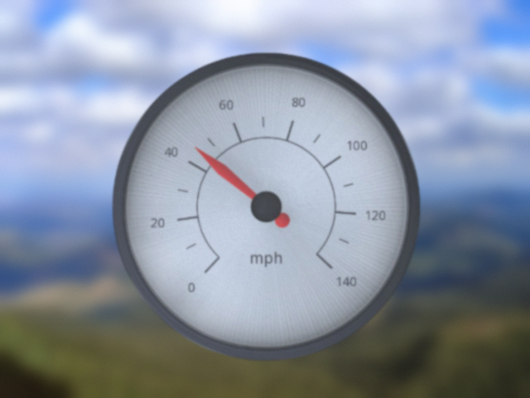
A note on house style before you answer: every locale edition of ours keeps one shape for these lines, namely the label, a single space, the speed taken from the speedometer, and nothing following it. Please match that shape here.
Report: 45 mph
